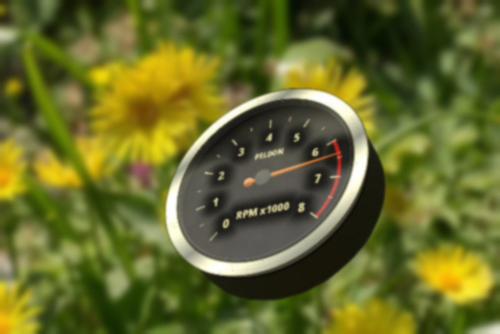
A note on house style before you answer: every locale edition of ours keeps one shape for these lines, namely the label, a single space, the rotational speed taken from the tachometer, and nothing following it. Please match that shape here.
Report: 6500 rpm
